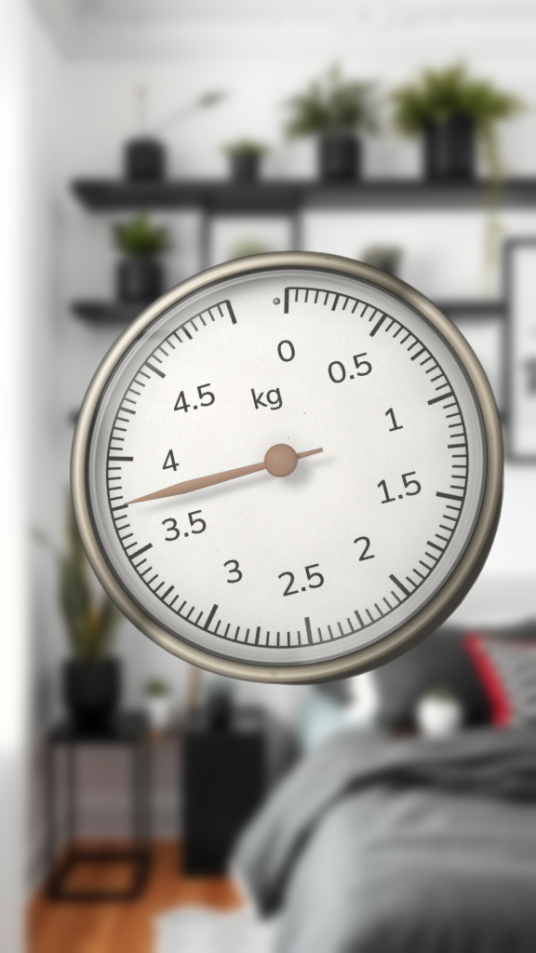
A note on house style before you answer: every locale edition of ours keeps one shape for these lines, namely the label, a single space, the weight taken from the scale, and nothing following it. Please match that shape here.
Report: 3.75 kg
